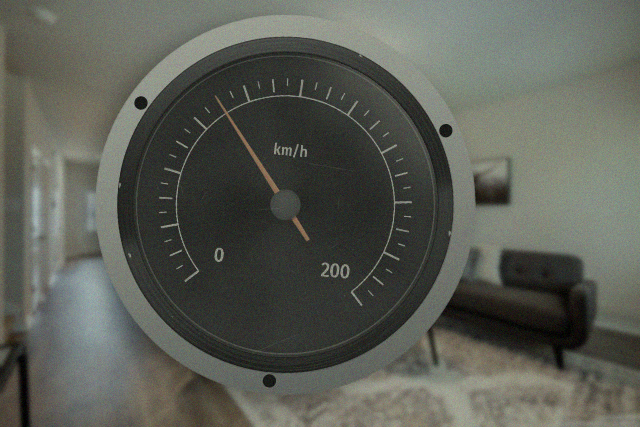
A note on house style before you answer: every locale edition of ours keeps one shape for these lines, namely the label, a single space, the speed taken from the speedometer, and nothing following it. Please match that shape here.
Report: 70 km/h
